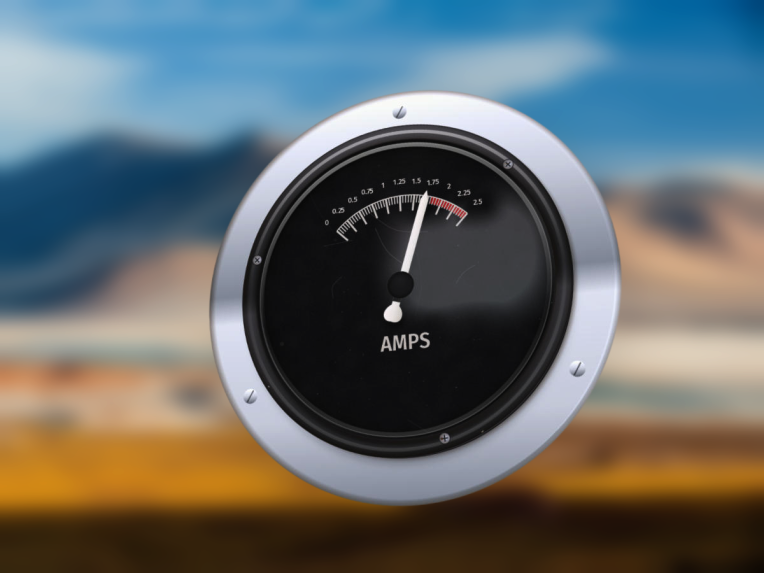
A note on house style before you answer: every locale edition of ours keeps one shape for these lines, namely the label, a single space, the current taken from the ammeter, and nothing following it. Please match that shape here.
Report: 1.75 A
